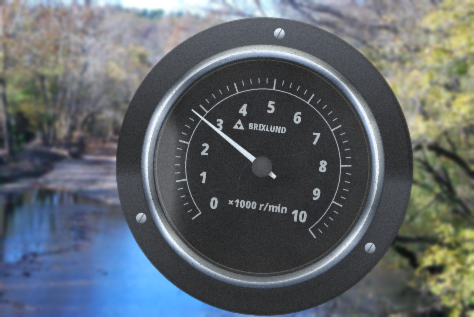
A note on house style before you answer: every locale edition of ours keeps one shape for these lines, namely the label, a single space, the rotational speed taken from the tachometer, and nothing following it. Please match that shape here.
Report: 2800 rpm
